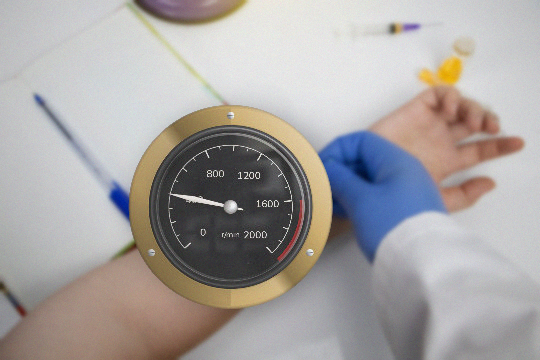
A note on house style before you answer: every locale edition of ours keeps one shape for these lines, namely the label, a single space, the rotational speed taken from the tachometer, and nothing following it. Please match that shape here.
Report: 400 rpm
